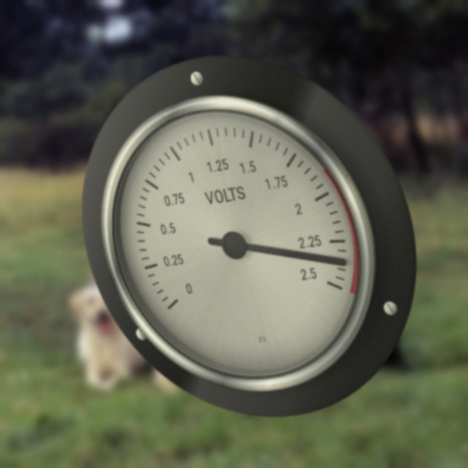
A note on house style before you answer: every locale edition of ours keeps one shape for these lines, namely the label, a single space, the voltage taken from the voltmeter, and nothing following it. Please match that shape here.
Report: 2.35 V
